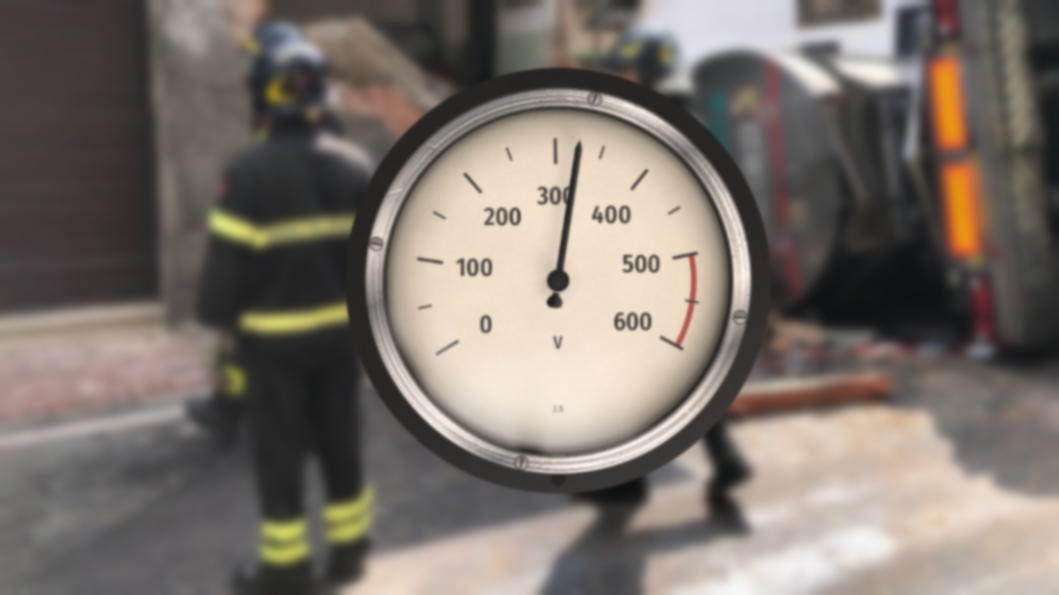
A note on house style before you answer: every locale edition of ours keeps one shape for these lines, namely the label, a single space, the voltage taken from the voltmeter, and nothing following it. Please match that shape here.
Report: 325 V
